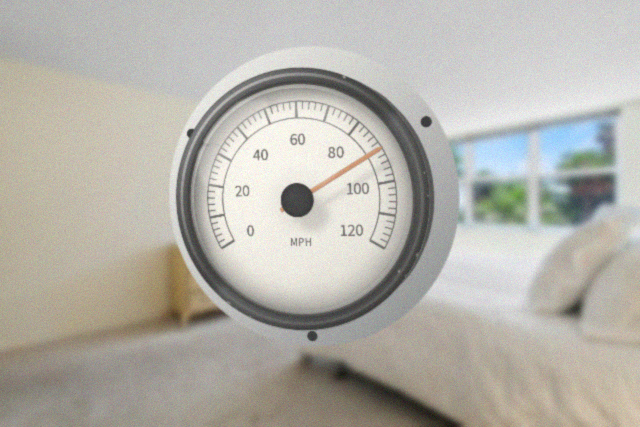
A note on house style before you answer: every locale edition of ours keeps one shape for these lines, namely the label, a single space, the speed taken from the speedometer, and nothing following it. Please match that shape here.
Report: 90 mph
